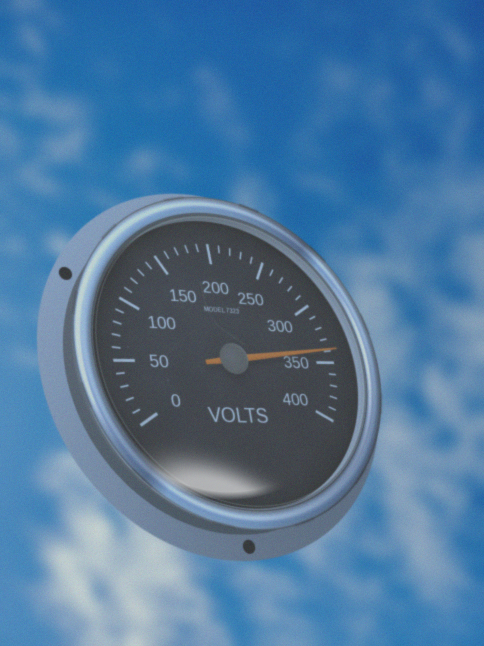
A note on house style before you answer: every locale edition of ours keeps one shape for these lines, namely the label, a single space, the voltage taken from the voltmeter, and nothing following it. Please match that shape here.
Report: 340 V
